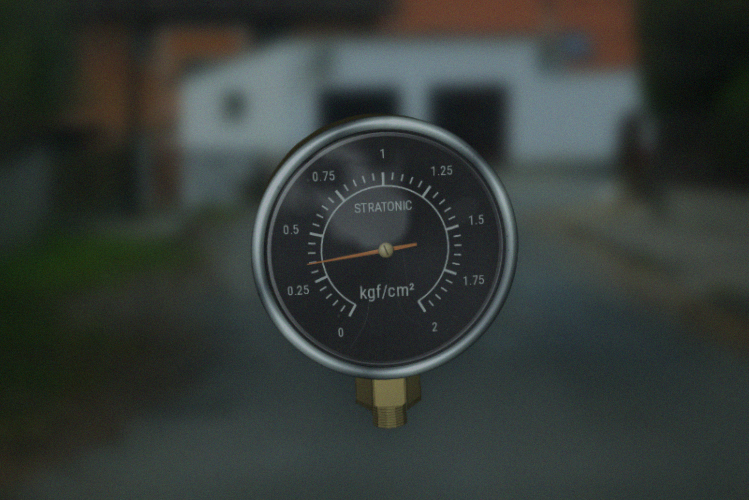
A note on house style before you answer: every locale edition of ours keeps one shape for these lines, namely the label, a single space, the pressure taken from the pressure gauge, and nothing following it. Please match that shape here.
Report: 0.35 kg/cm²
